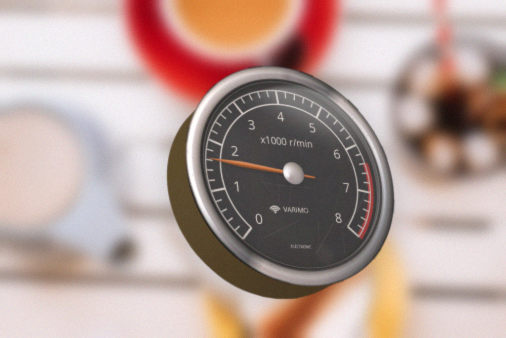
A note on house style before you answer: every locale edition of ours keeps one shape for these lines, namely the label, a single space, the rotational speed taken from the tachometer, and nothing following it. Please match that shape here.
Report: 1600 rpm
